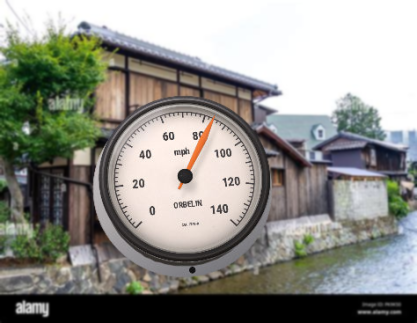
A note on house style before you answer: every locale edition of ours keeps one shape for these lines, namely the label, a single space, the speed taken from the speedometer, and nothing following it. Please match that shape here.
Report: 84 mph
